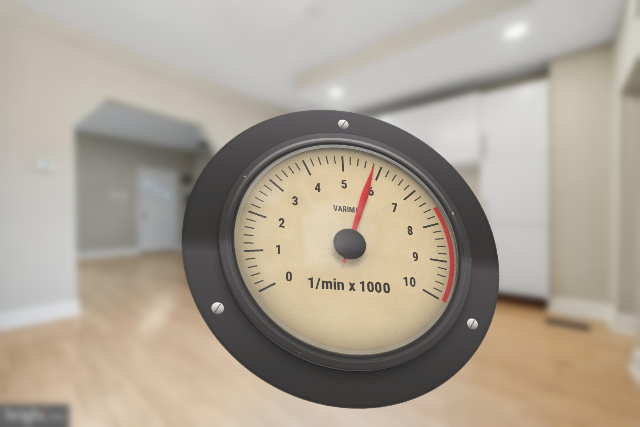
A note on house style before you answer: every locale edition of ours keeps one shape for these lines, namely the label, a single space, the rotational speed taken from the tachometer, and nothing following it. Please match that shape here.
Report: 5800 rpm
